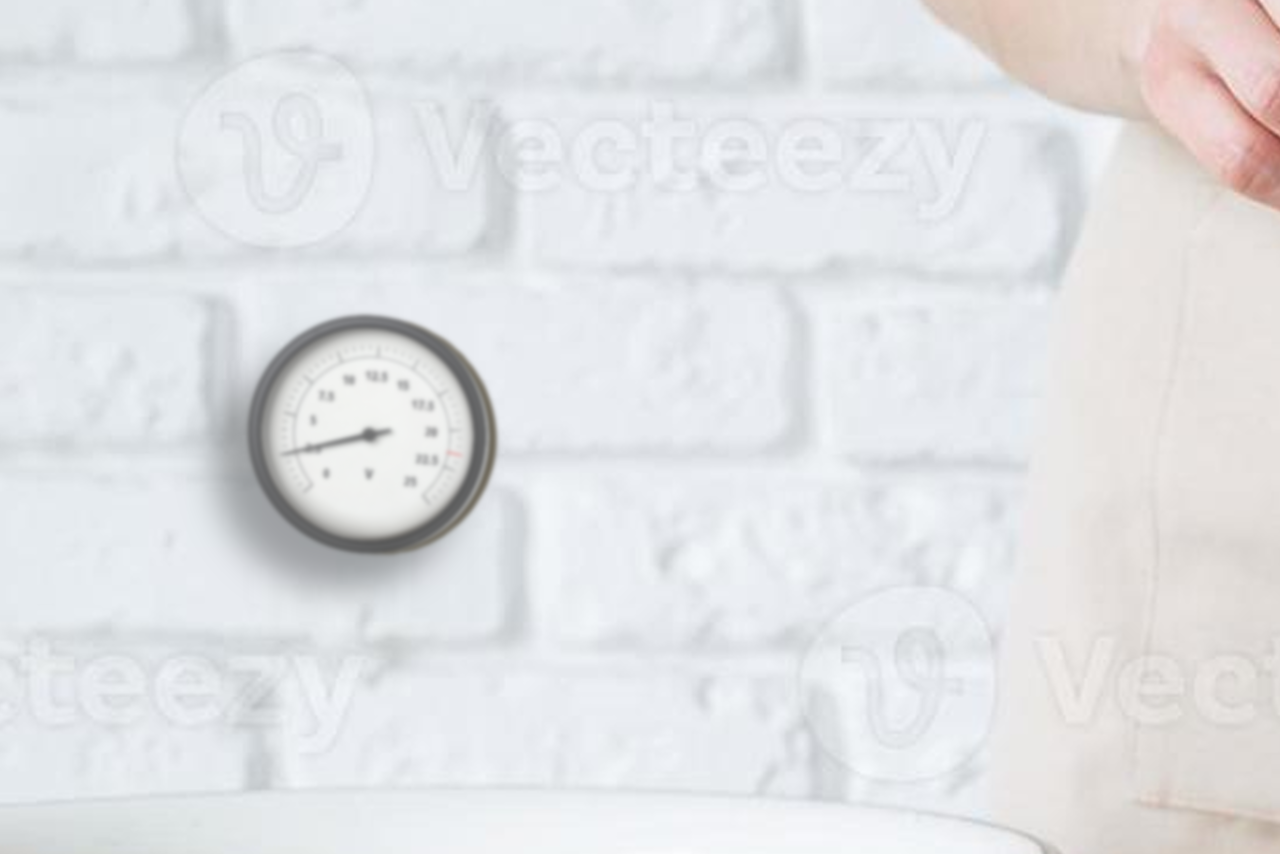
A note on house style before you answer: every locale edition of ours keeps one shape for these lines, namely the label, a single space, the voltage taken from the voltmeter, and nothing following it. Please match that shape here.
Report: 2.5 V
